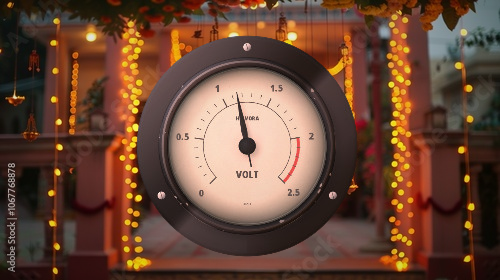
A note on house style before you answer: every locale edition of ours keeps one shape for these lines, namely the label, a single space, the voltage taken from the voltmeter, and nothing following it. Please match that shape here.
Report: 1.15 V
